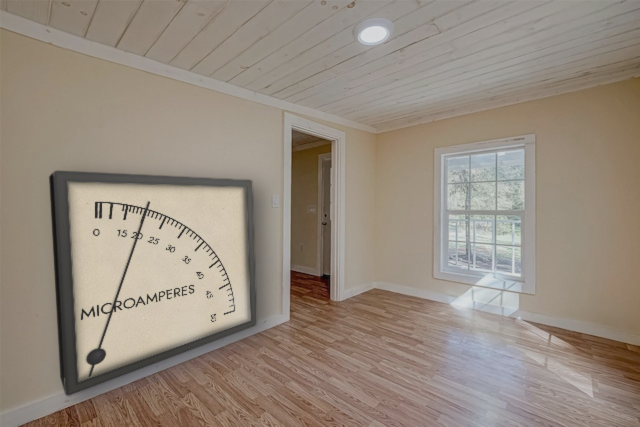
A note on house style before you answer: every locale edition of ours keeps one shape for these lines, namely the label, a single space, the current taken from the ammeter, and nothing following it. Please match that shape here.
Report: 20 µA
